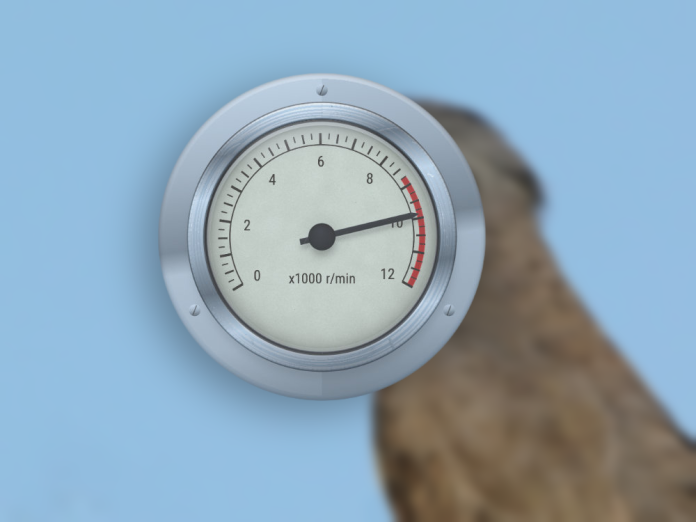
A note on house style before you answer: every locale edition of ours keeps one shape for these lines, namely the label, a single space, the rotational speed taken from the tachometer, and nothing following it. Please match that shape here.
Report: 9875 rpm
